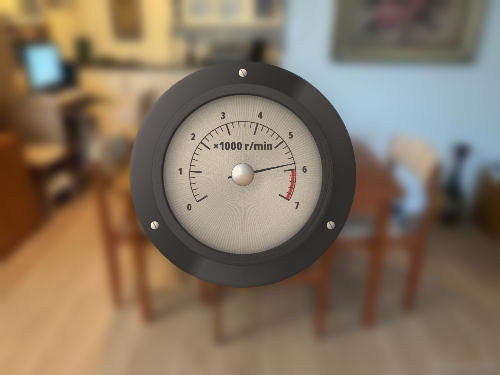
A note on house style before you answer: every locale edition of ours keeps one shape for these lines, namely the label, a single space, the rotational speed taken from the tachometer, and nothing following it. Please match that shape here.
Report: 5800 rpm
